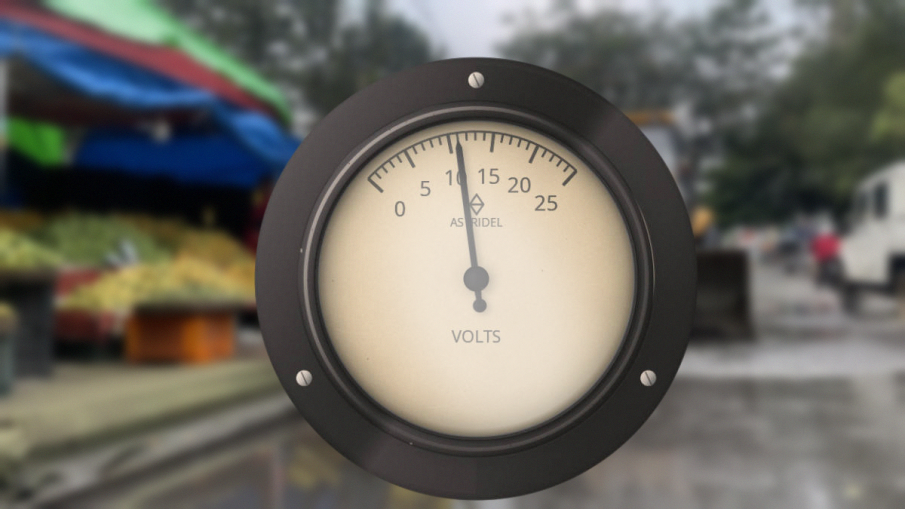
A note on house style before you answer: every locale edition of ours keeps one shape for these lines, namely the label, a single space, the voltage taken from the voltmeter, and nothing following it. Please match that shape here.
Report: 11 V
